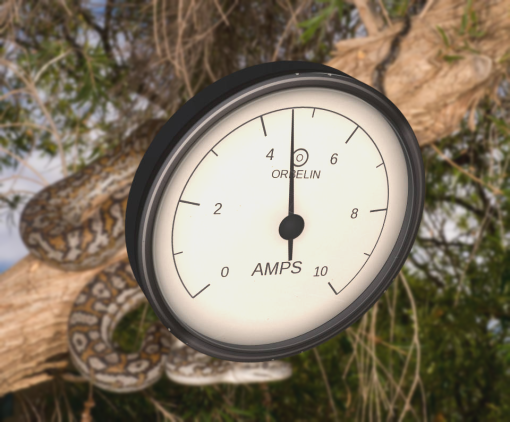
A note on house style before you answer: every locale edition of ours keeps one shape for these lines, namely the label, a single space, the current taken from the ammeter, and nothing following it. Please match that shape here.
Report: 4.5 A
